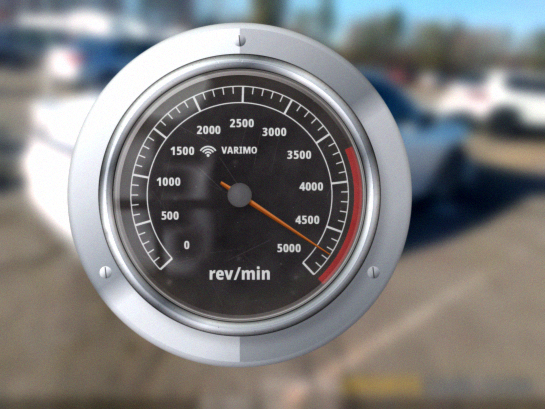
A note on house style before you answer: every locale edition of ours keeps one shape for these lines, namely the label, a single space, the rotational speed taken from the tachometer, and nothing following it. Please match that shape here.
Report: 4750 rpm
